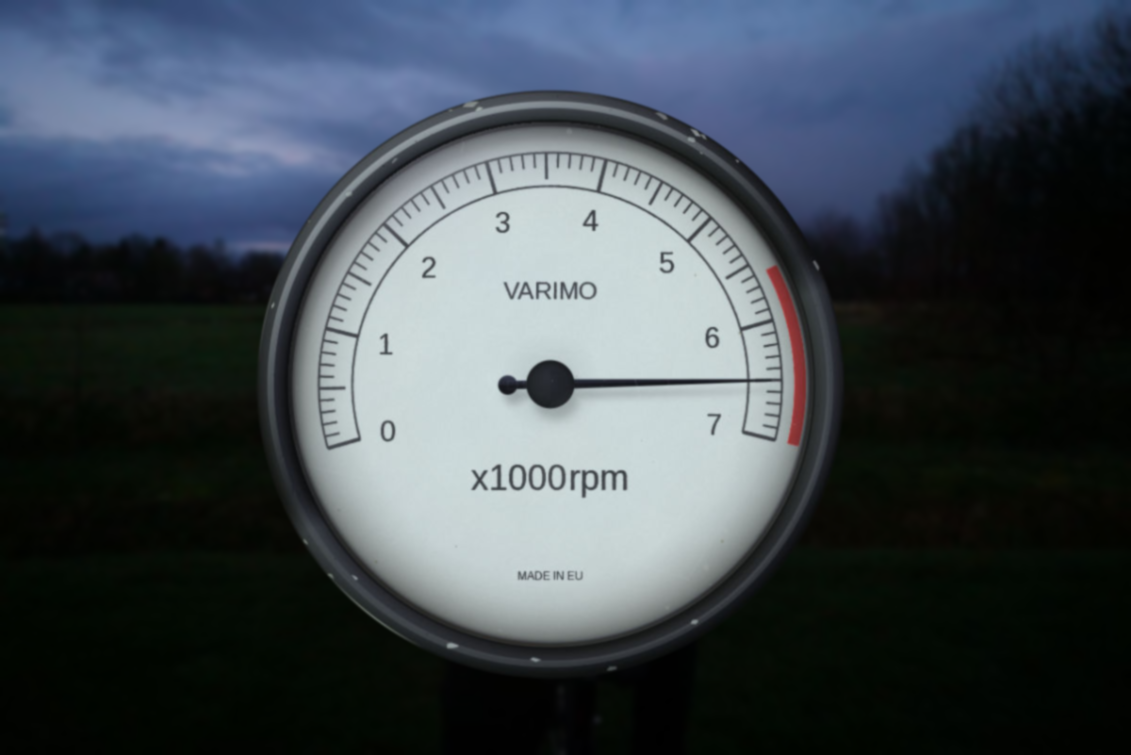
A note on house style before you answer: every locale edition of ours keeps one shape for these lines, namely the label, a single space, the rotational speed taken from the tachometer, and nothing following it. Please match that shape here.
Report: 6500 rpm
